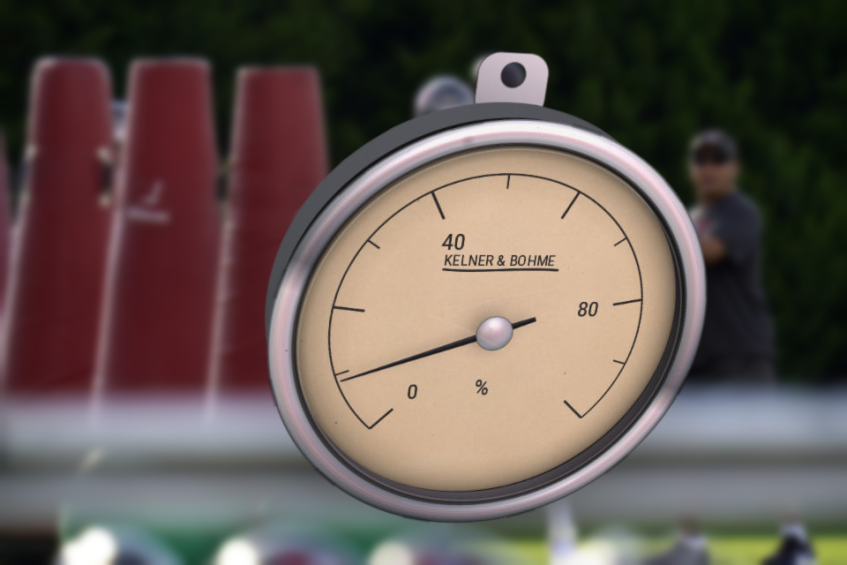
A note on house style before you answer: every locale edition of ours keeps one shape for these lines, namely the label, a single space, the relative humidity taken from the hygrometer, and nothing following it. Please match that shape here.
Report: 10 %
